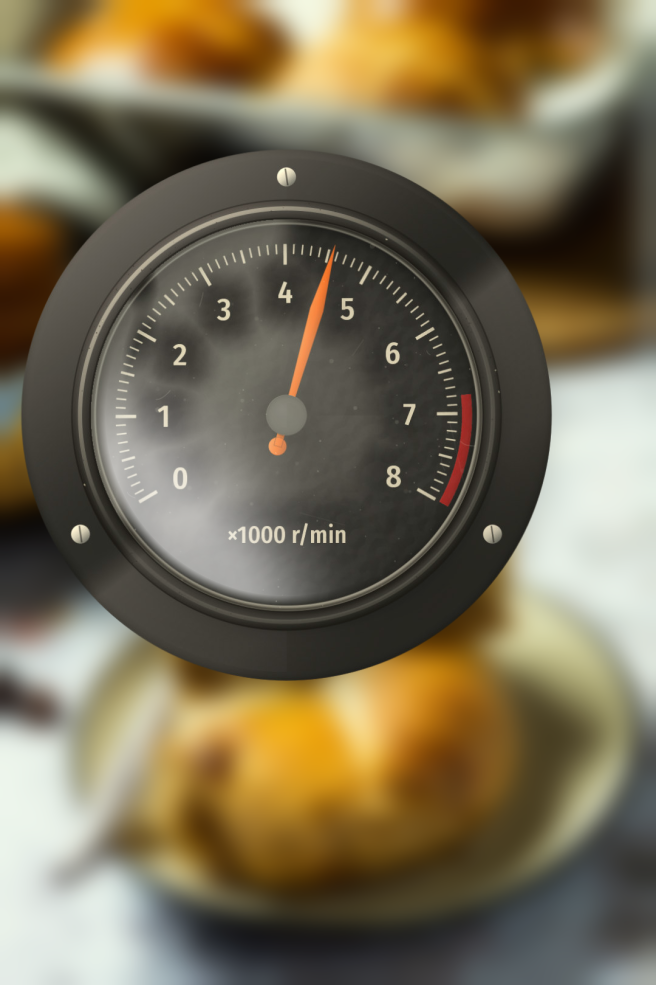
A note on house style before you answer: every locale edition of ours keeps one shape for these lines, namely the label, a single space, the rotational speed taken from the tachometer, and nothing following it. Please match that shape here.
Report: 4550 rpm
